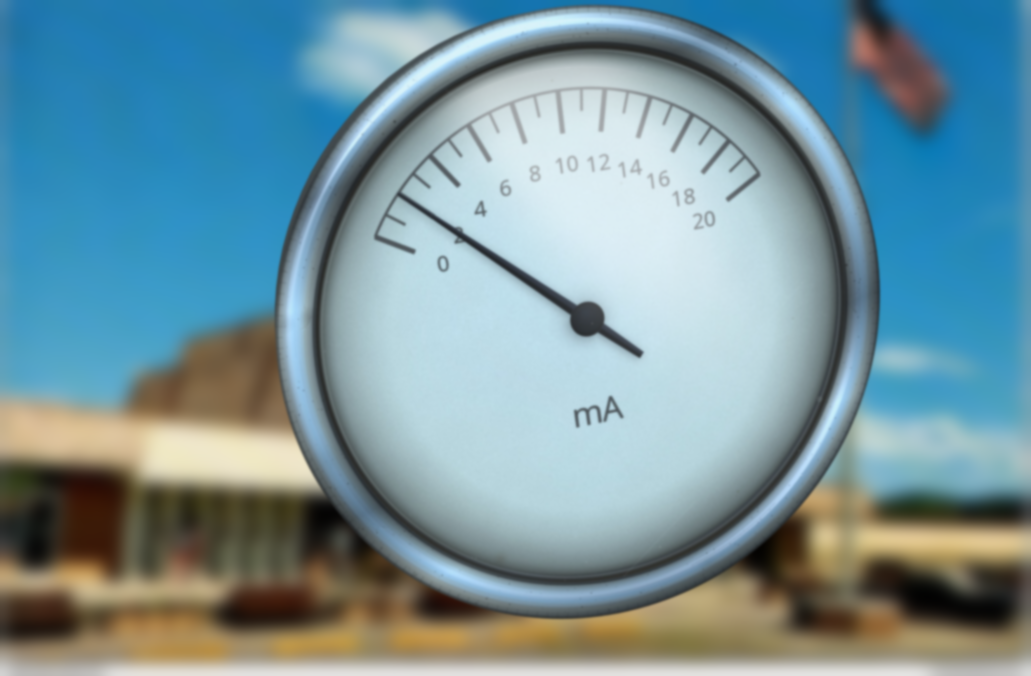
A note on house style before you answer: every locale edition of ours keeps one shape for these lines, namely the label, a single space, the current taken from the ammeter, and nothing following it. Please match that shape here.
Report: 2 mA
